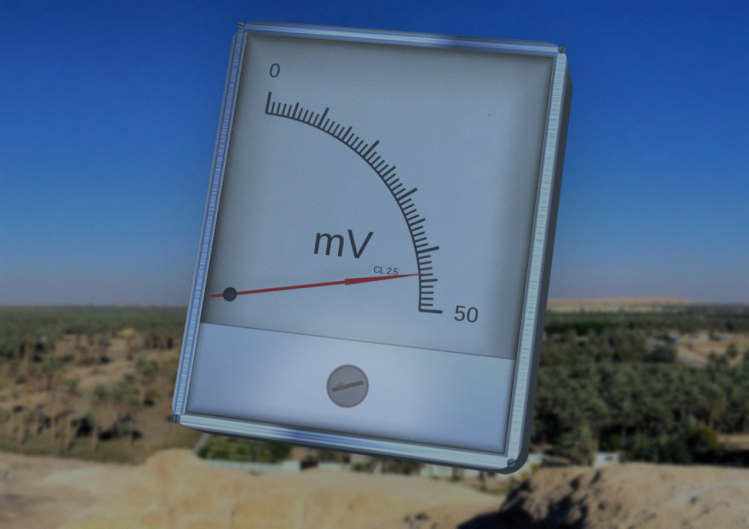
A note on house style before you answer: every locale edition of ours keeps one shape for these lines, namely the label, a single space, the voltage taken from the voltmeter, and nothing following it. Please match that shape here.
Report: 44 mV
